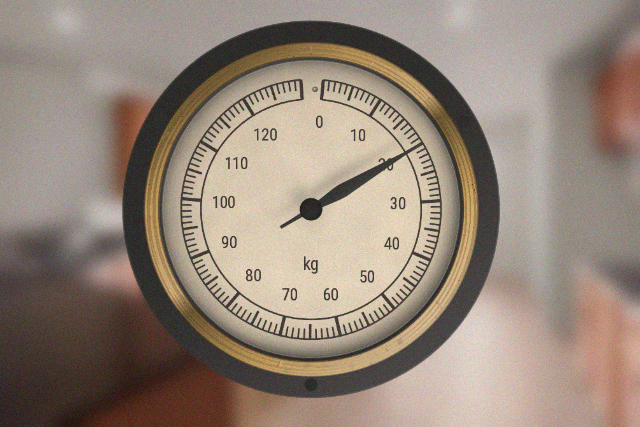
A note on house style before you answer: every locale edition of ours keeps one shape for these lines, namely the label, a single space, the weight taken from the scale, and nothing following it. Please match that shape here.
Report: 20 kg
